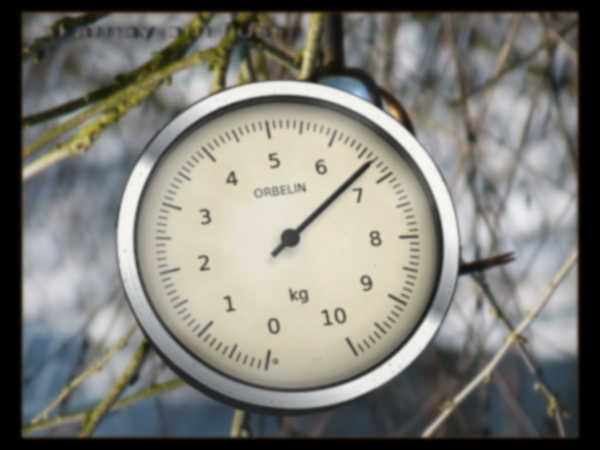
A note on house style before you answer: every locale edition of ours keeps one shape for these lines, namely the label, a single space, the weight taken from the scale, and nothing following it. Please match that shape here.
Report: 6.7 kg
